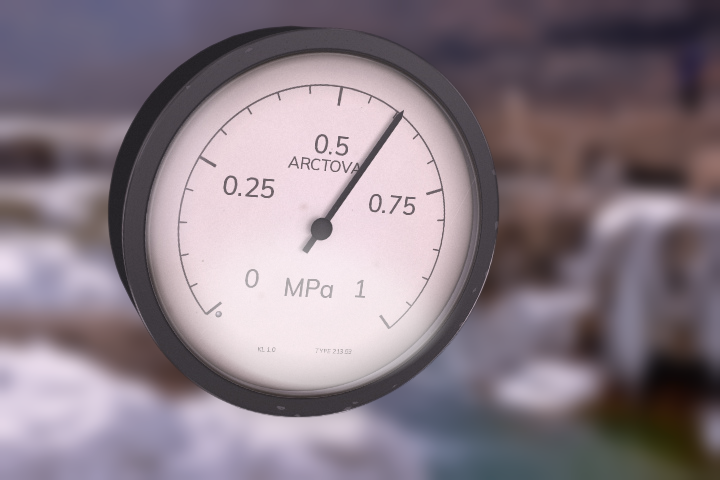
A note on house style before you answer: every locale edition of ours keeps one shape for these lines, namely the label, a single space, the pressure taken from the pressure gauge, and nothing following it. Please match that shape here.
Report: 0.6 MPa
